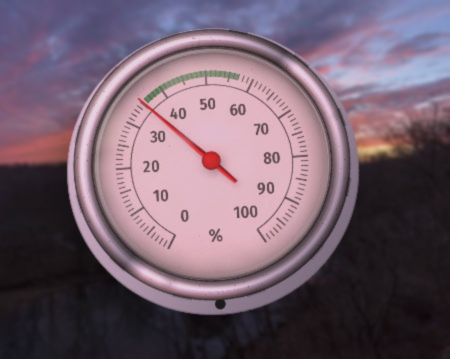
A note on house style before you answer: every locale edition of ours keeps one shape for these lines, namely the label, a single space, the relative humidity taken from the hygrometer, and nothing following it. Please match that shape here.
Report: 35 %
